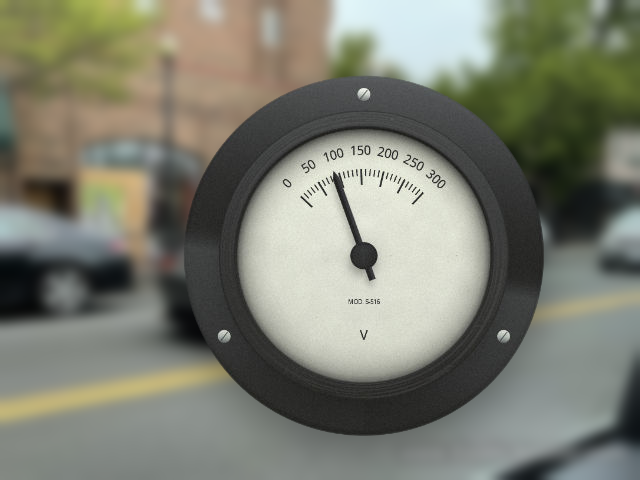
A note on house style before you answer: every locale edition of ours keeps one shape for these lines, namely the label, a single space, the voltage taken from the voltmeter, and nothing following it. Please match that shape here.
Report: 90 V
